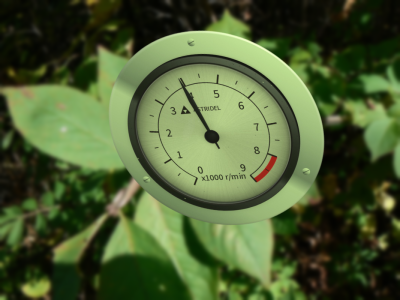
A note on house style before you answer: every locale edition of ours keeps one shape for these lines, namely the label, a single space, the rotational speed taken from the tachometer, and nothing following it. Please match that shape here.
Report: 4000 rpm
